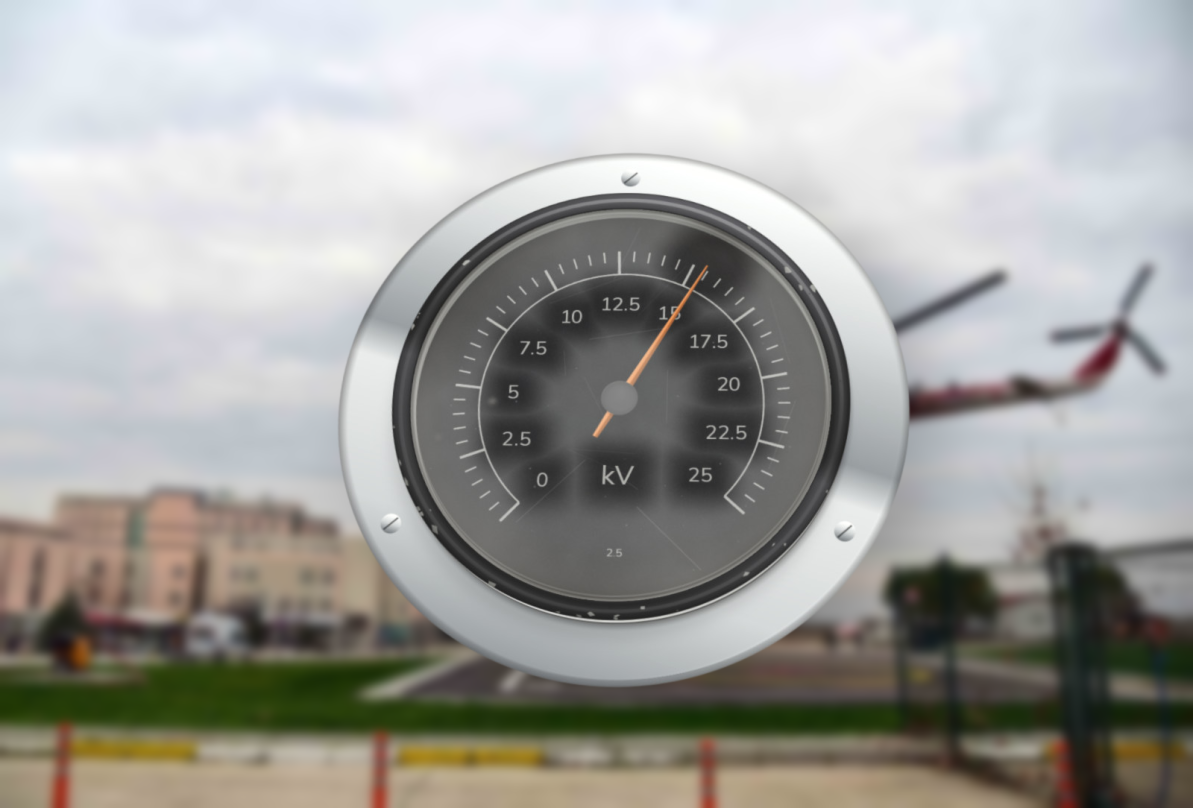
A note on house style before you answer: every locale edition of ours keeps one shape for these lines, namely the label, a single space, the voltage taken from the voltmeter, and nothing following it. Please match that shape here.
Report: 15.5 kV
